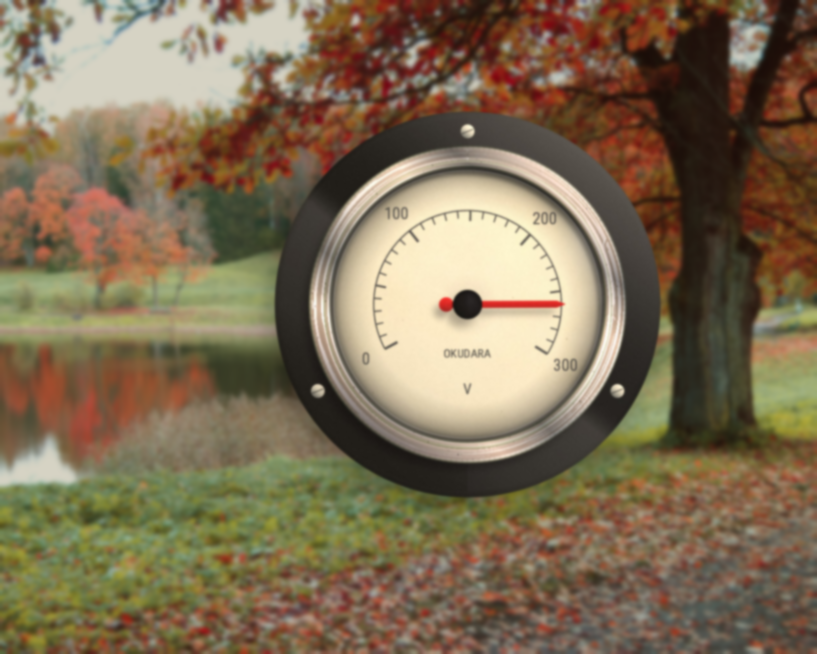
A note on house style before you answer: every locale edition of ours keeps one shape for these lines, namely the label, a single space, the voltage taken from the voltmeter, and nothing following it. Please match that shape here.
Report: 260 V
